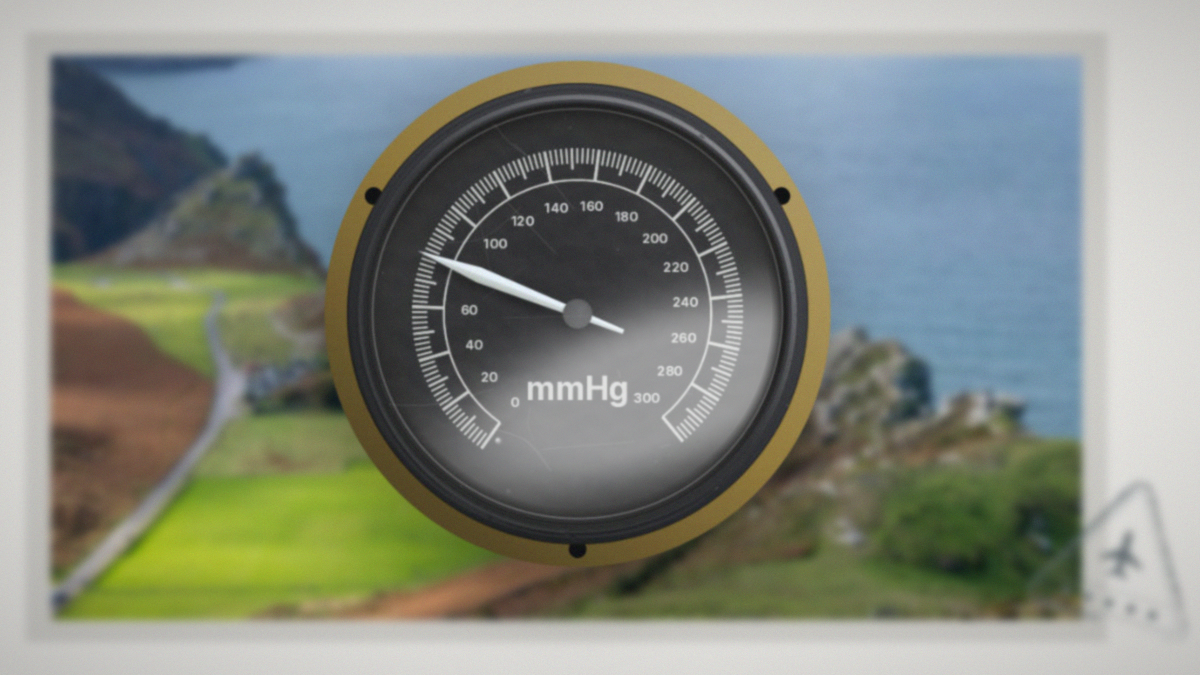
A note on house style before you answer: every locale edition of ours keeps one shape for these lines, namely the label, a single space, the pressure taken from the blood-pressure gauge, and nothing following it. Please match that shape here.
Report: 80 mmHg
